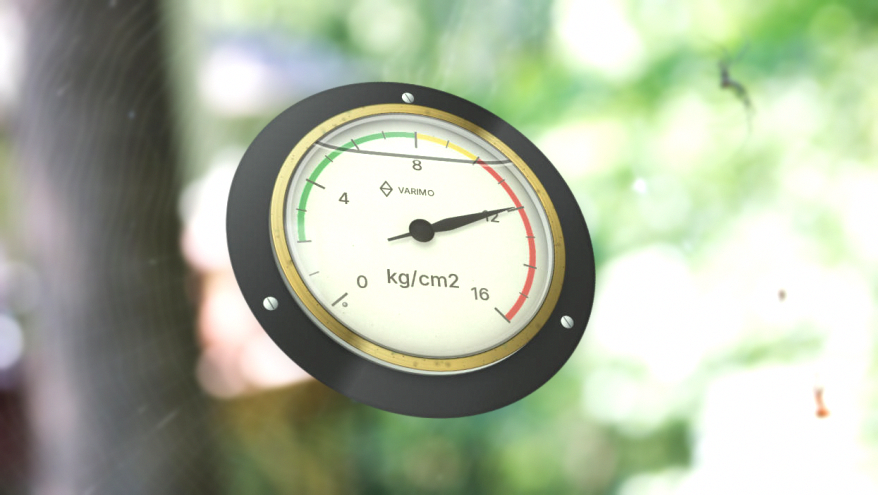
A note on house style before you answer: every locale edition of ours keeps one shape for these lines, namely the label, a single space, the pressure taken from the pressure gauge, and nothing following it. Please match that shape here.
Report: 12 kg/cm²
